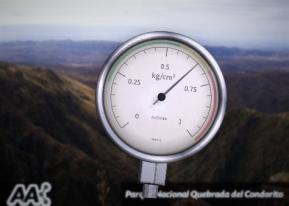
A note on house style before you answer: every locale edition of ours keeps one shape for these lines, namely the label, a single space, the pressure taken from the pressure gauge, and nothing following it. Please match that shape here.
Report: 0.65 kg/cm²
